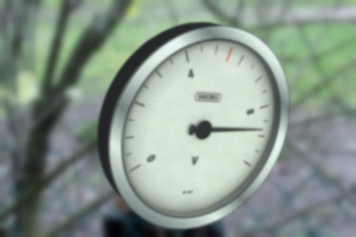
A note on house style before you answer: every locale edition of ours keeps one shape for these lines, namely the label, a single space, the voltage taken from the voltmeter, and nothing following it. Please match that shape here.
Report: 8.75 V
